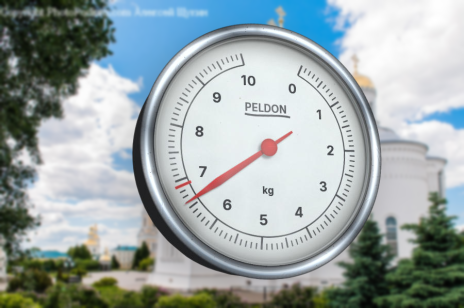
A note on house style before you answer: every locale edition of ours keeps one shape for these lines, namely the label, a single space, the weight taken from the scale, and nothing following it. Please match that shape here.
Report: 6.6 kg
